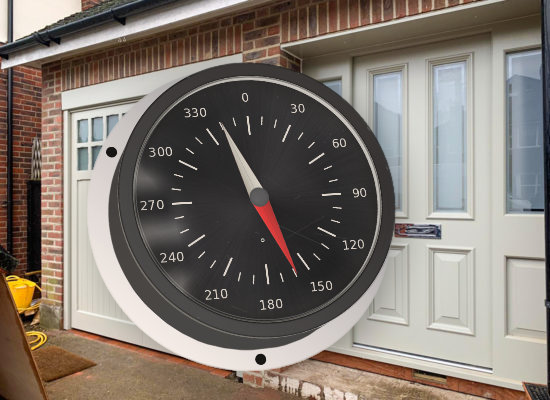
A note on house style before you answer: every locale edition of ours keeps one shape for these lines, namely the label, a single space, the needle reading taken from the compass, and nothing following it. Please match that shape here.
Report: 160 °
